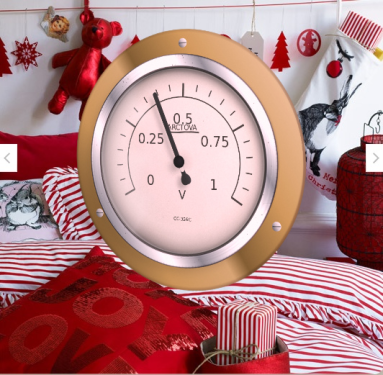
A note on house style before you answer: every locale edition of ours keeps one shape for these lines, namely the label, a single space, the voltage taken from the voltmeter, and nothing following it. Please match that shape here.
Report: 0.4 V
